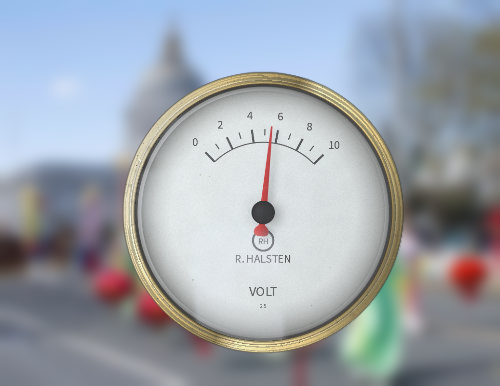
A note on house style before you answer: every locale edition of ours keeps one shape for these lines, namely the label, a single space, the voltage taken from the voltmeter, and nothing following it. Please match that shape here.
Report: 5.5 V
